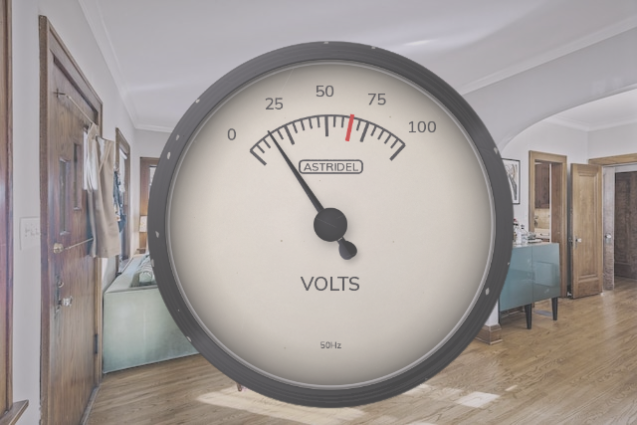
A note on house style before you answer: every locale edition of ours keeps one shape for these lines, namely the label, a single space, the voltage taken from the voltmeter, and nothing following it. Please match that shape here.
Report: 15 V
